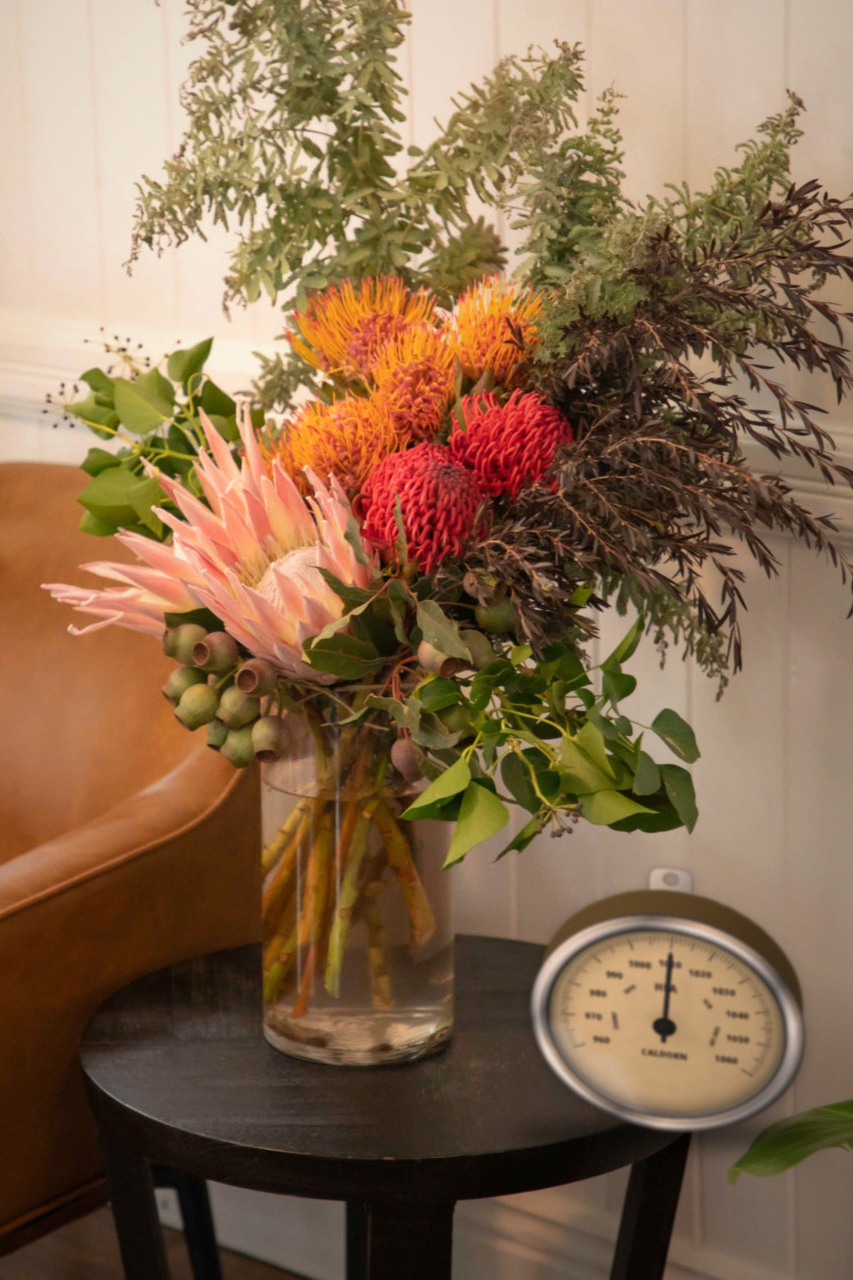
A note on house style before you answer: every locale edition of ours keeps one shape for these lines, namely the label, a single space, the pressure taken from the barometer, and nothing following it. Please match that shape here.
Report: 1010 hPa
